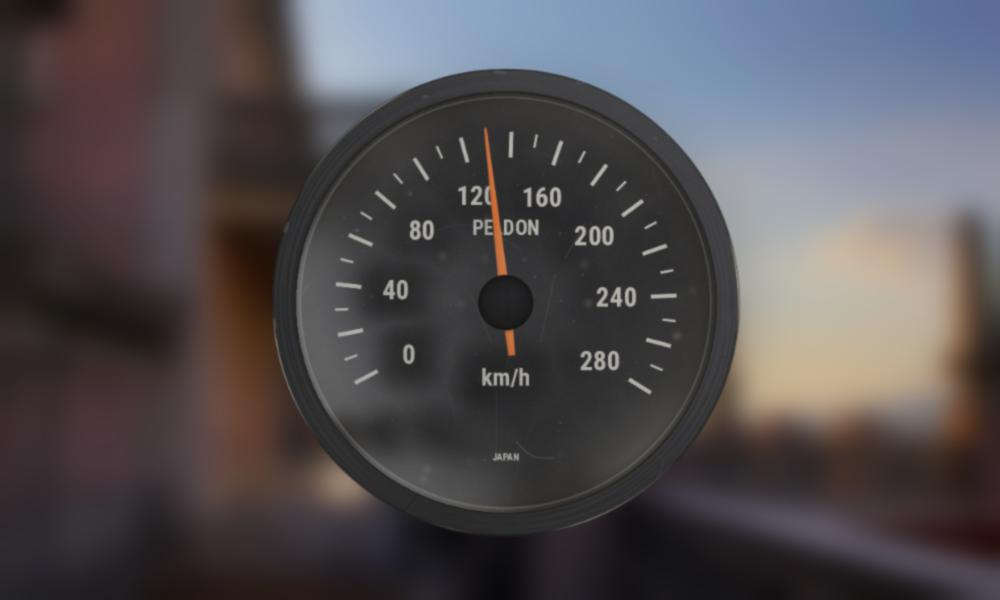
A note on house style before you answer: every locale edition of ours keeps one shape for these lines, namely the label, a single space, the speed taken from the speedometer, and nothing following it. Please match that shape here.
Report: 130 km/h
